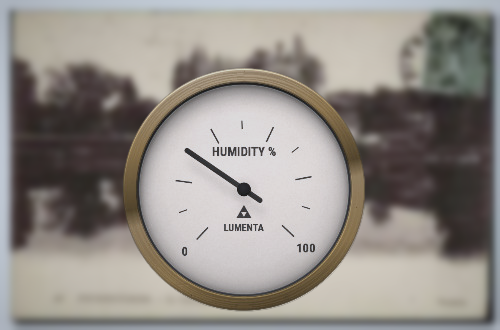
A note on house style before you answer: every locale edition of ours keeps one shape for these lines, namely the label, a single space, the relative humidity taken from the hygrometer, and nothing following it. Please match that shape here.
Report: 30 %
